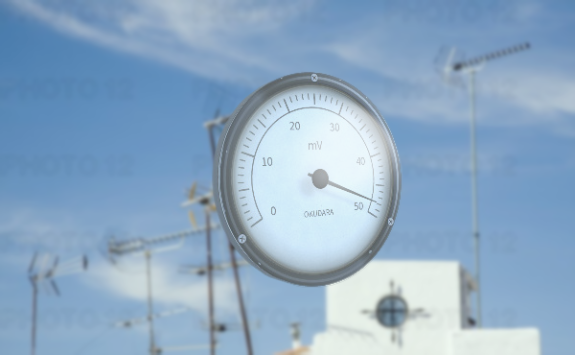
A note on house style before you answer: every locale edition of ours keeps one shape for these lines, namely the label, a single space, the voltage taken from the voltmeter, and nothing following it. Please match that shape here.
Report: 48 mV
